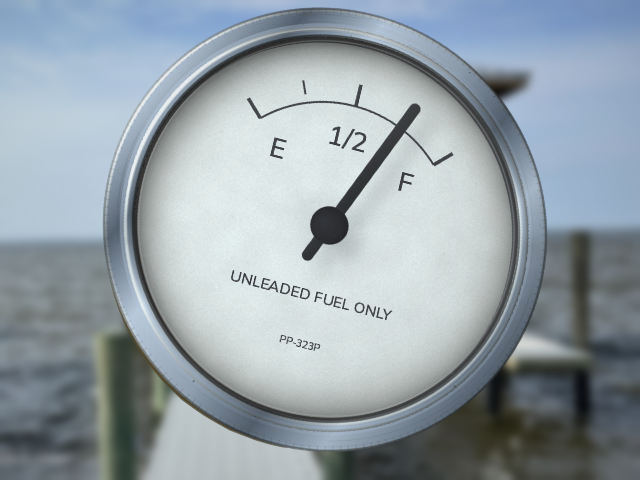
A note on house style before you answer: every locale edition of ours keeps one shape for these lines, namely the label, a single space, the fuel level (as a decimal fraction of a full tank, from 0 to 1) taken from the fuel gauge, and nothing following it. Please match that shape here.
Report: 0.75
